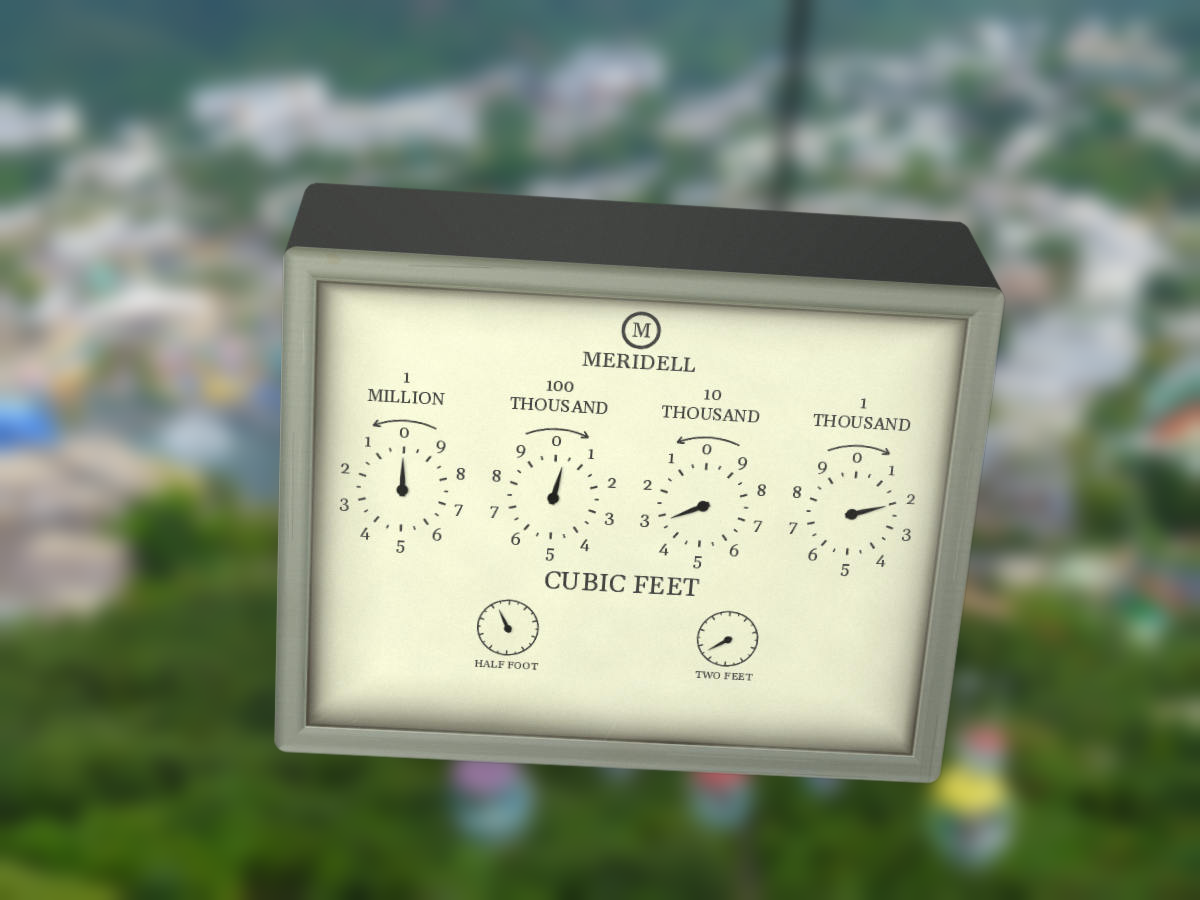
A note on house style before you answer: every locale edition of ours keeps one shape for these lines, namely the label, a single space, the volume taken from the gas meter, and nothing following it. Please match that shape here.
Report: 3200 ft³
